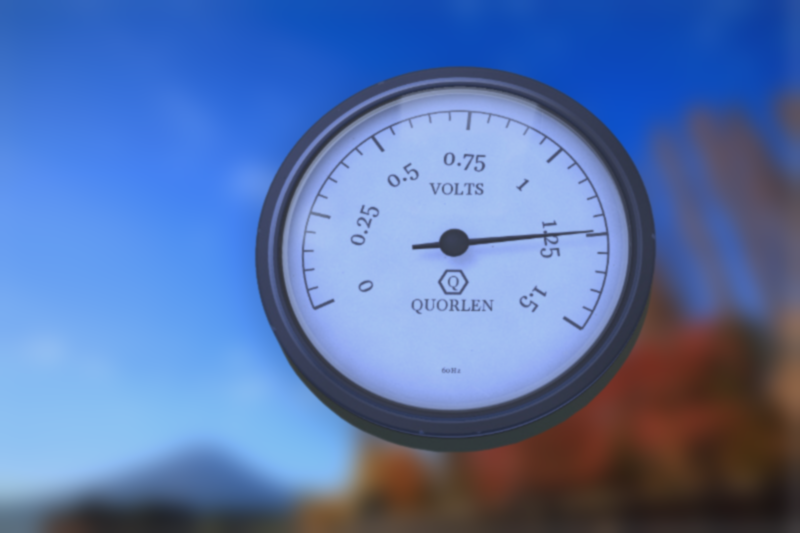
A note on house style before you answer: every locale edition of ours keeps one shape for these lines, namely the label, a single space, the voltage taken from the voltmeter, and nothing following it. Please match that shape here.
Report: 1.25 V
